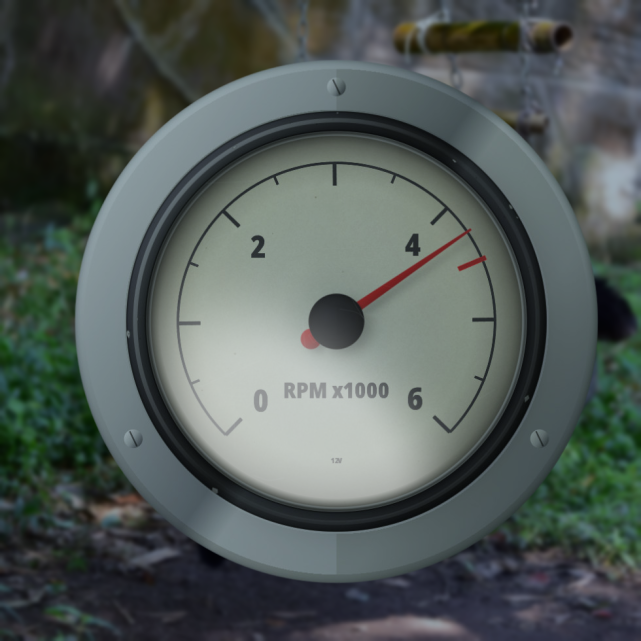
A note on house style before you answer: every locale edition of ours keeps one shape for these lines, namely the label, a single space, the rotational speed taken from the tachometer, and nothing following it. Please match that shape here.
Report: 4250 rpm
